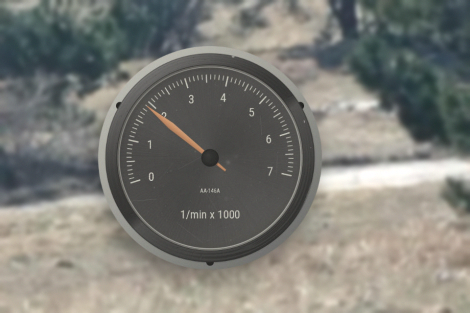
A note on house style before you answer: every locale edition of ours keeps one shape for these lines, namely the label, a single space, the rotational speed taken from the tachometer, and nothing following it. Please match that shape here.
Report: 1900 rpm
